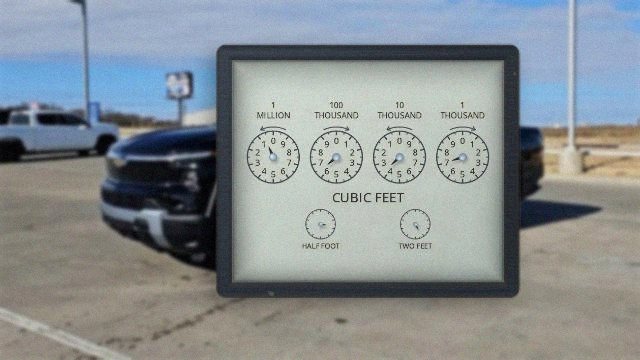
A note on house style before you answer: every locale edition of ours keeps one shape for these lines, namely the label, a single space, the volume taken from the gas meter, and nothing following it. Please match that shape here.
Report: 63700 ft³
